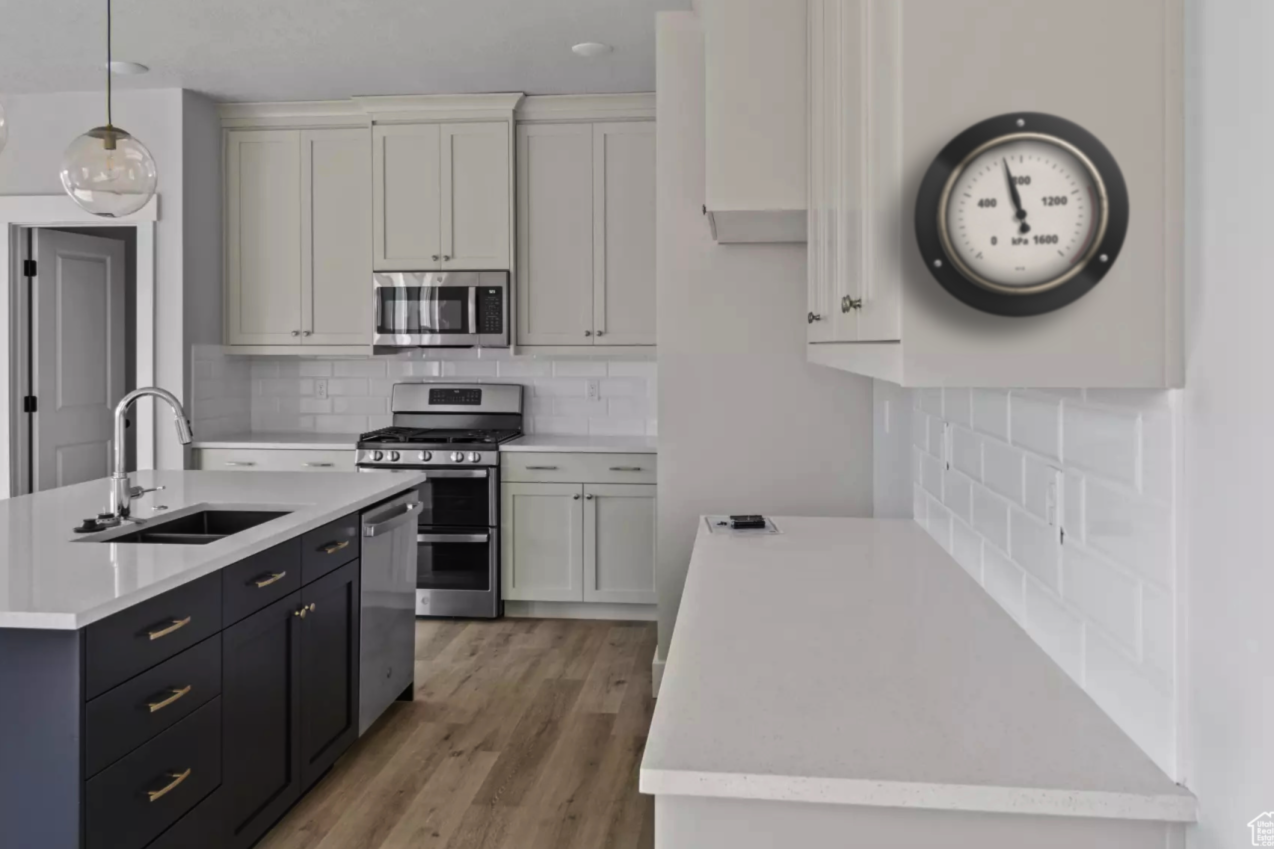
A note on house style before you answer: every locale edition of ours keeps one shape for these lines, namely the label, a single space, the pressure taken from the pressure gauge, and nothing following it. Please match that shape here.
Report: 700 kPa
